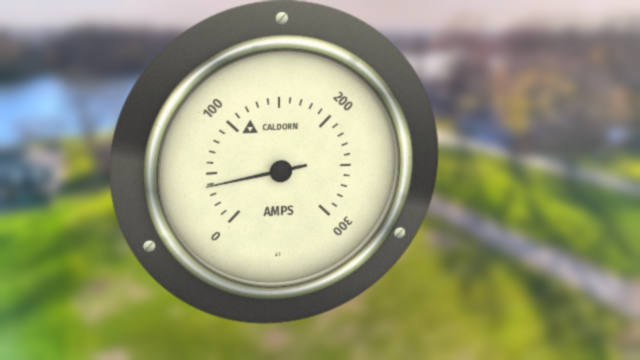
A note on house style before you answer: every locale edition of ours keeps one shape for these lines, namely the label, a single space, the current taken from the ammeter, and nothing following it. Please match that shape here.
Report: 40 A
